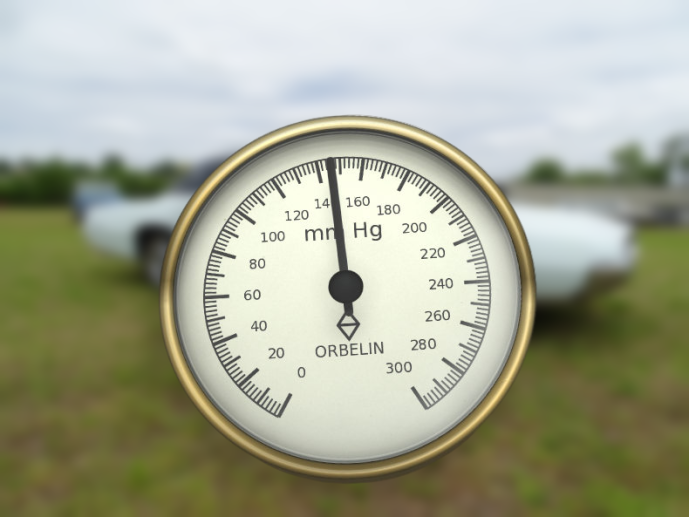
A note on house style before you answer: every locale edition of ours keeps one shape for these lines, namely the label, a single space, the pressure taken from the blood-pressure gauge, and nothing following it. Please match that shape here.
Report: 146 mmHg
